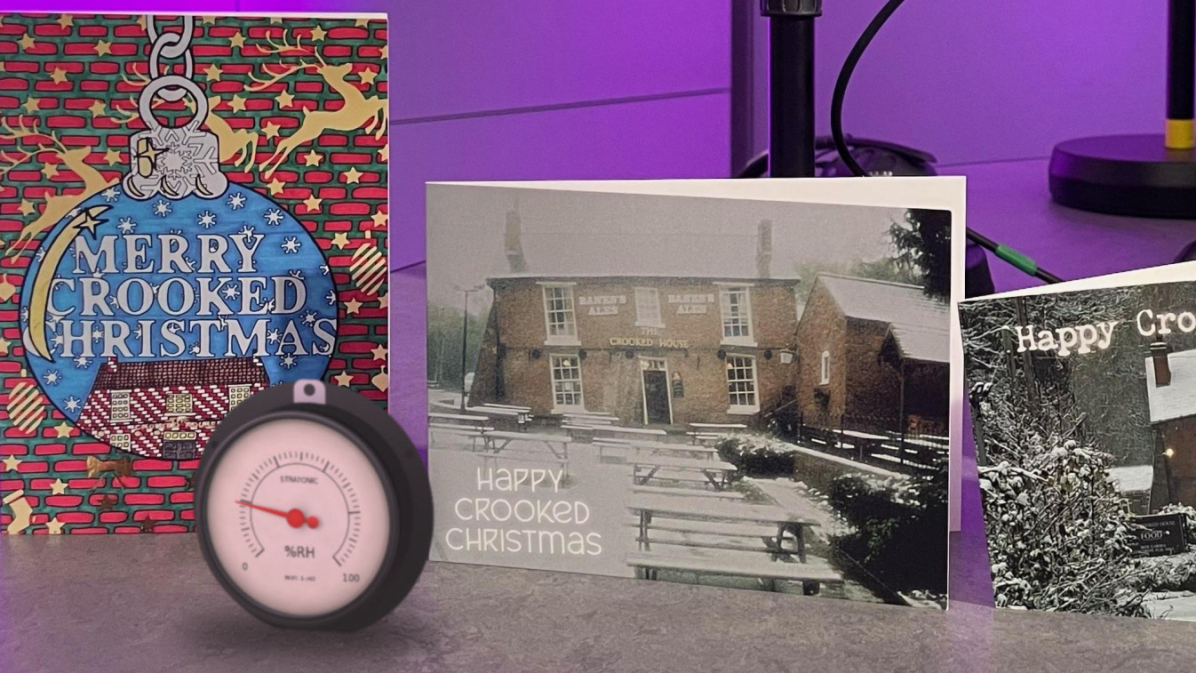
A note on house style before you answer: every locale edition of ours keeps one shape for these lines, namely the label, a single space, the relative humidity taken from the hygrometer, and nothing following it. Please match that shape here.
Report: 20 %
